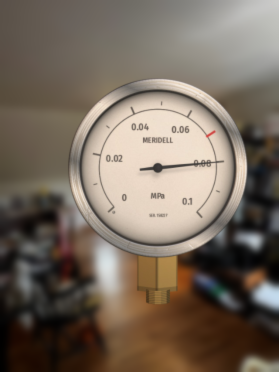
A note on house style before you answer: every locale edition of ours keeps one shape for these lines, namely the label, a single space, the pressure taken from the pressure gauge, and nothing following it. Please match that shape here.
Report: 0.08 MPa
